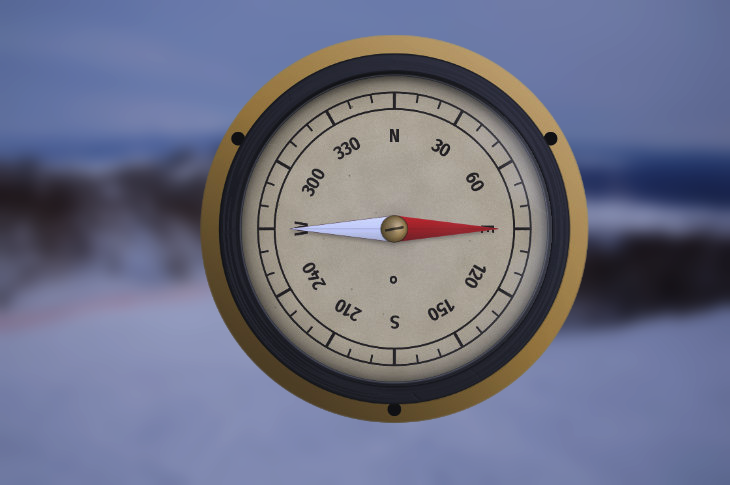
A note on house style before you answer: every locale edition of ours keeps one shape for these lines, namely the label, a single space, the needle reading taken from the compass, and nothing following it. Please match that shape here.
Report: 90 °
